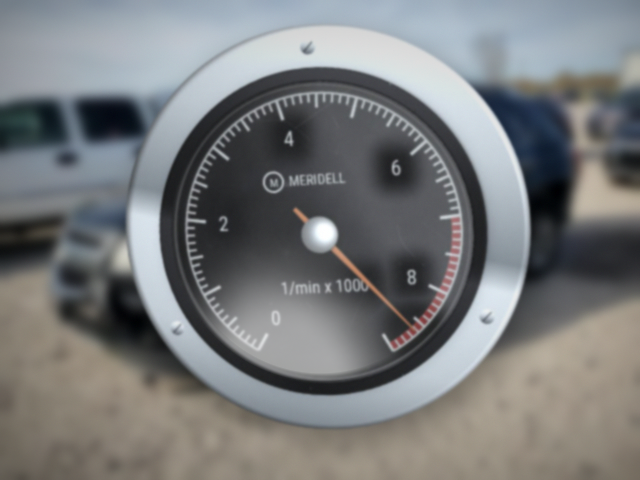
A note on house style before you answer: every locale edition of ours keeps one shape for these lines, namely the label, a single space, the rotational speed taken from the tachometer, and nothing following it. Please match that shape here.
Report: 8600 rpm
